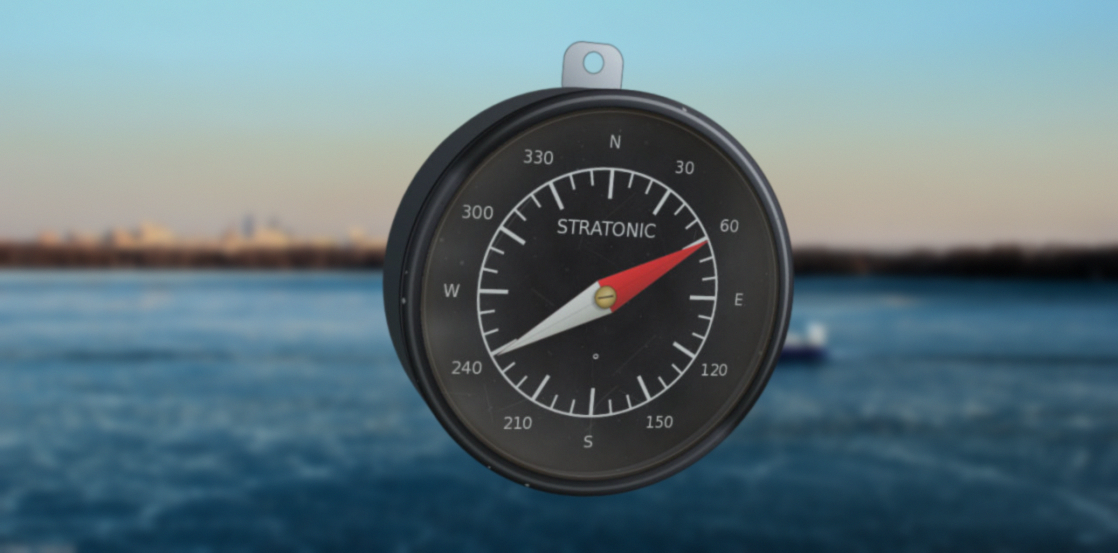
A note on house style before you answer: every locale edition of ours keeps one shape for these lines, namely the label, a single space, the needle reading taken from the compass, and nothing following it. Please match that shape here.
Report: 60 °
